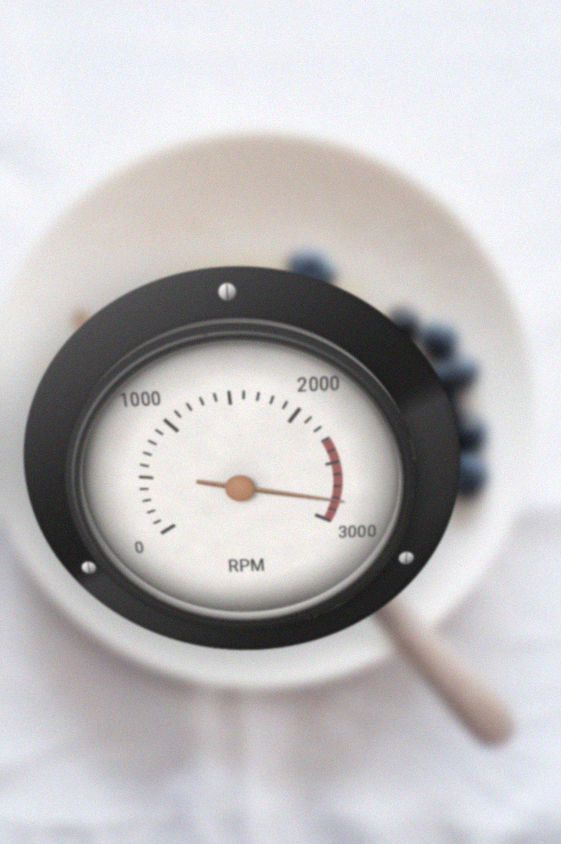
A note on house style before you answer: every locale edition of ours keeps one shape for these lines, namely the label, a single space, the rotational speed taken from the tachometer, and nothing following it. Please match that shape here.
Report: 2800 rpm
